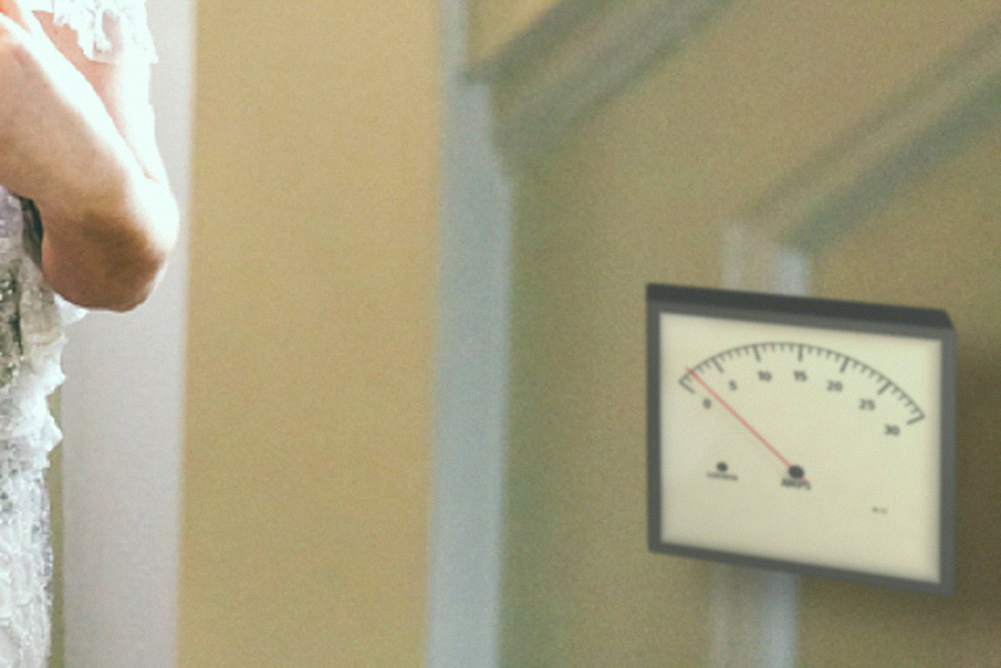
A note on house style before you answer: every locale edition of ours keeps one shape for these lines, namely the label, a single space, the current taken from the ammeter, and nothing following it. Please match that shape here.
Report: 2 A
